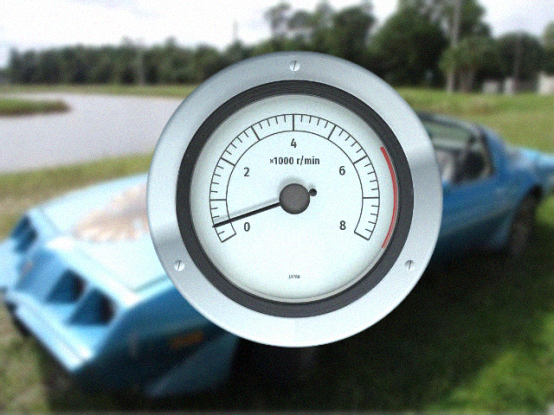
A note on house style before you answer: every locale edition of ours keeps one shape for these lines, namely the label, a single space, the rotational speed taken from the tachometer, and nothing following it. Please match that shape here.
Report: 400 rpm
